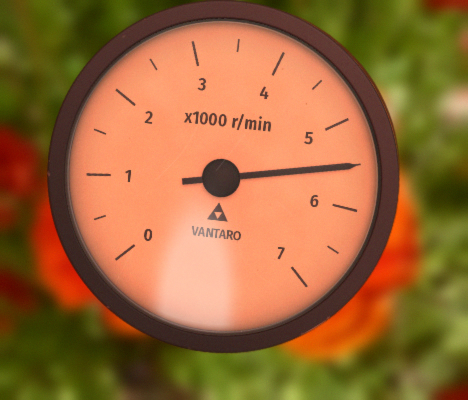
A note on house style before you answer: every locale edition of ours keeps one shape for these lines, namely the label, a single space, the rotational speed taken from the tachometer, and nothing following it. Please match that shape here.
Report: 5500 rpm
